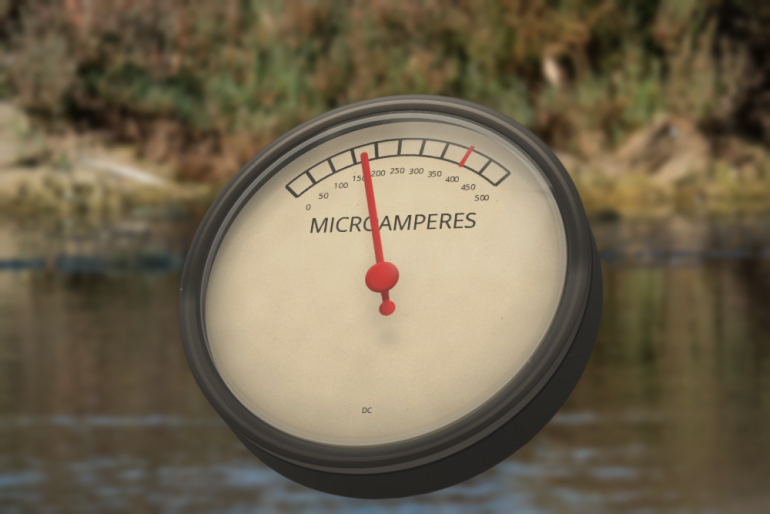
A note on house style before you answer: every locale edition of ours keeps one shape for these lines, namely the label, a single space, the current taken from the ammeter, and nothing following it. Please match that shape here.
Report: 175 µA
